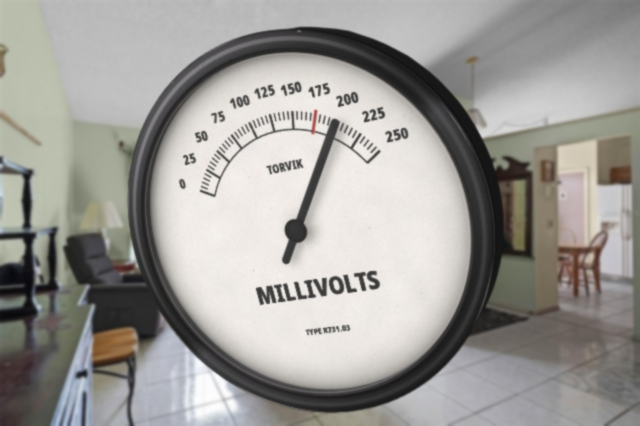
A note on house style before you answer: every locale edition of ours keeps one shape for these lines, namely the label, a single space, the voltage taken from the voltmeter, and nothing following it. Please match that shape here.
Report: 200 mV
